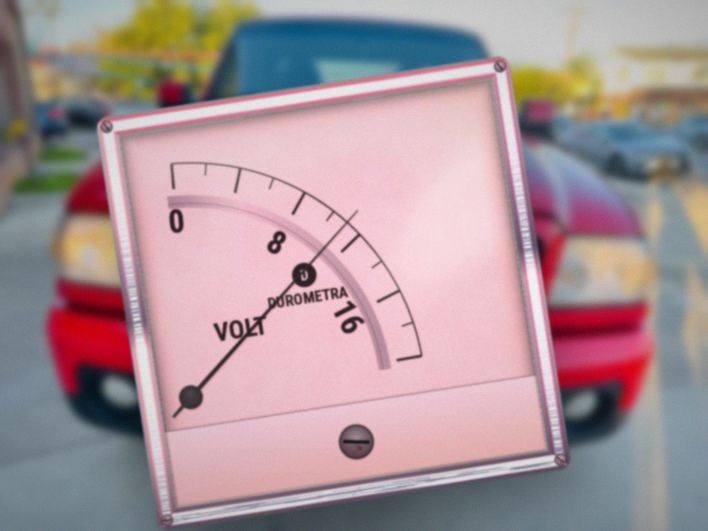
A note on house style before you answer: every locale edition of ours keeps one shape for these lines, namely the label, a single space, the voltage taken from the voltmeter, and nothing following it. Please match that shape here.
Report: 11 V
